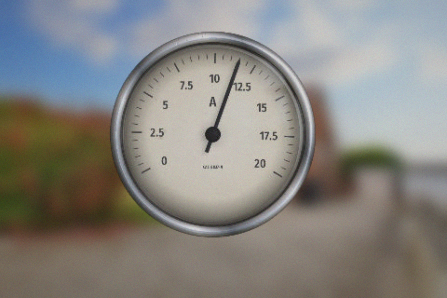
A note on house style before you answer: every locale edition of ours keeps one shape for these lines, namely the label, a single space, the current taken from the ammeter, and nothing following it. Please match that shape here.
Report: 11.5 A
